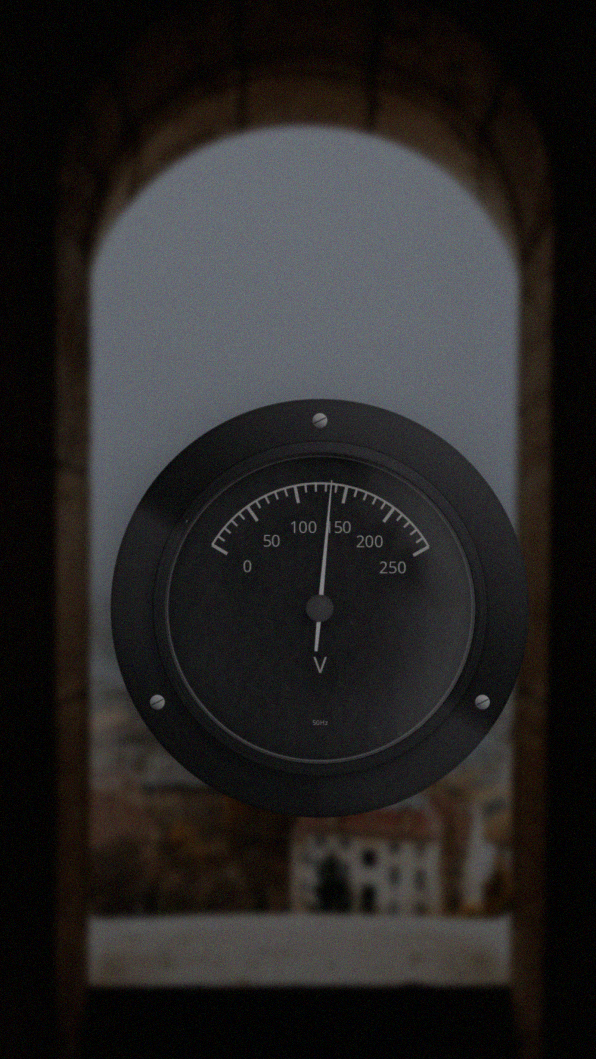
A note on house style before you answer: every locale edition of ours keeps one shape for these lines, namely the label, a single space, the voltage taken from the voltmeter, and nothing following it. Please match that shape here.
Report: 135 V
